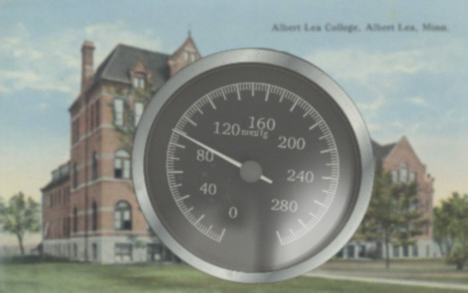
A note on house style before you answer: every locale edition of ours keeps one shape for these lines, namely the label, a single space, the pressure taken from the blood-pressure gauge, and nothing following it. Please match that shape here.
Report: 90 mmHg
